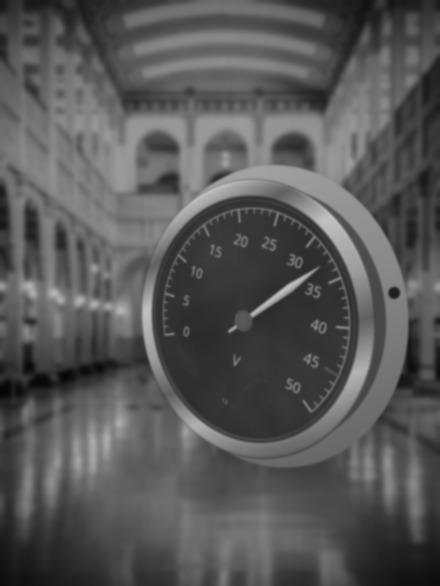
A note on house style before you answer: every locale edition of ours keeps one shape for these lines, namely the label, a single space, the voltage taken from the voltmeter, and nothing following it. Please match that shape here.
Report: 33 V
